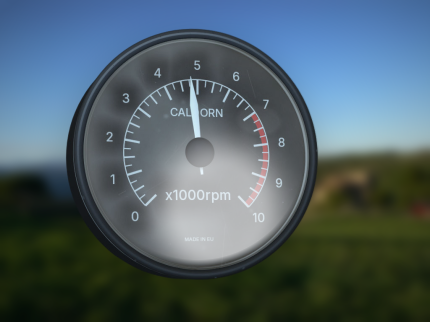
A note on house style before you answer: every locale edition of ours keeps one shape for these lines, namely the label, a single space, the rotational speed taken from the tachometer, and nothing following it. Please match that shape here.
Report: 4750 rpm
